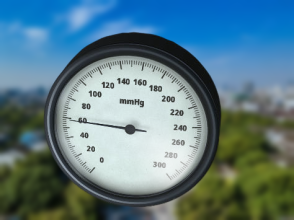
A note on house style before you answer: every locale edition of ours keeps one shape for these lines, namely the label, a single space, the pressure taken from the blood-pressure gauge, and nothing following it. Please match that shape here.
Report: 60 mmHg
